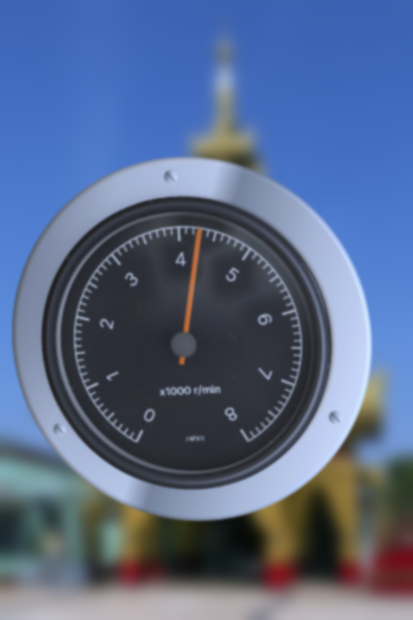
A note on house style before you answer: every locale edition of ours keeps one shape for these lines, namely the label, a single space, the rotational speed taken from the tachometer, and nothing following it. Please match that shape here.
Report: 4300 rpm
